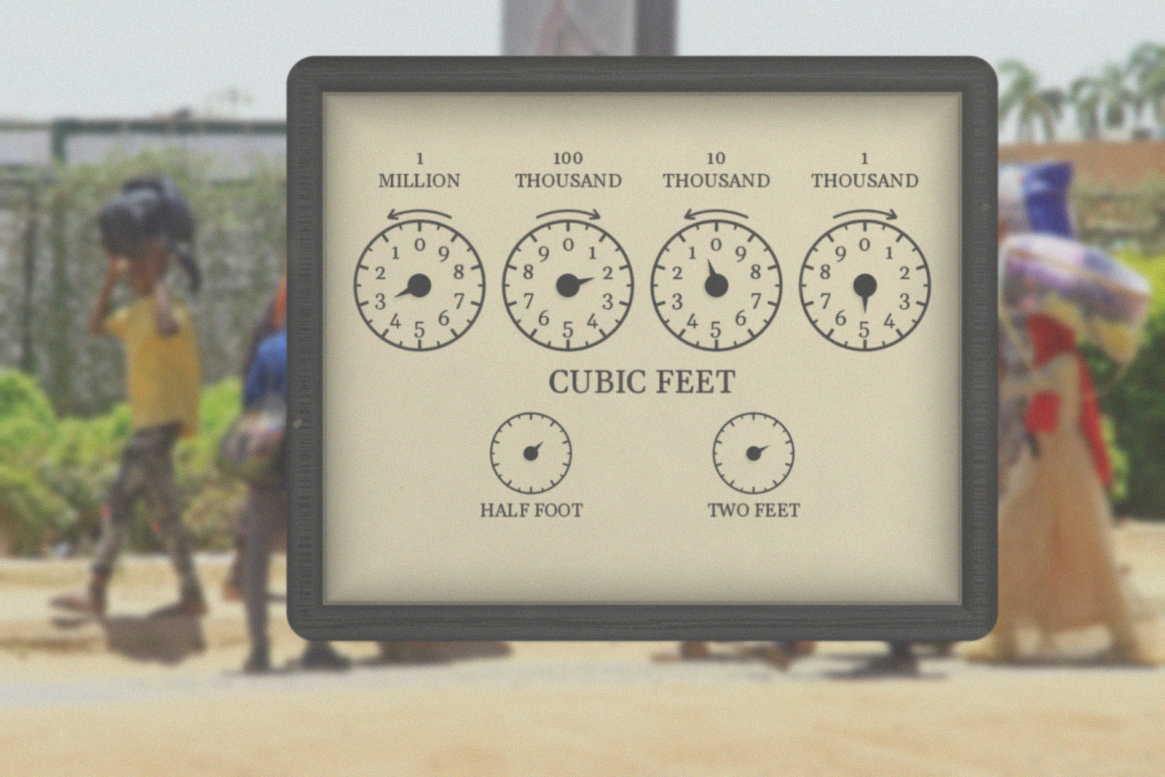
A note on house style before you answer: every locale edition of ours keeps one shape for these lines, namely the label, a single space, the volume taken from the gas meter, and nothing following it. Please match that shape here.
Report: 320500 ft³
